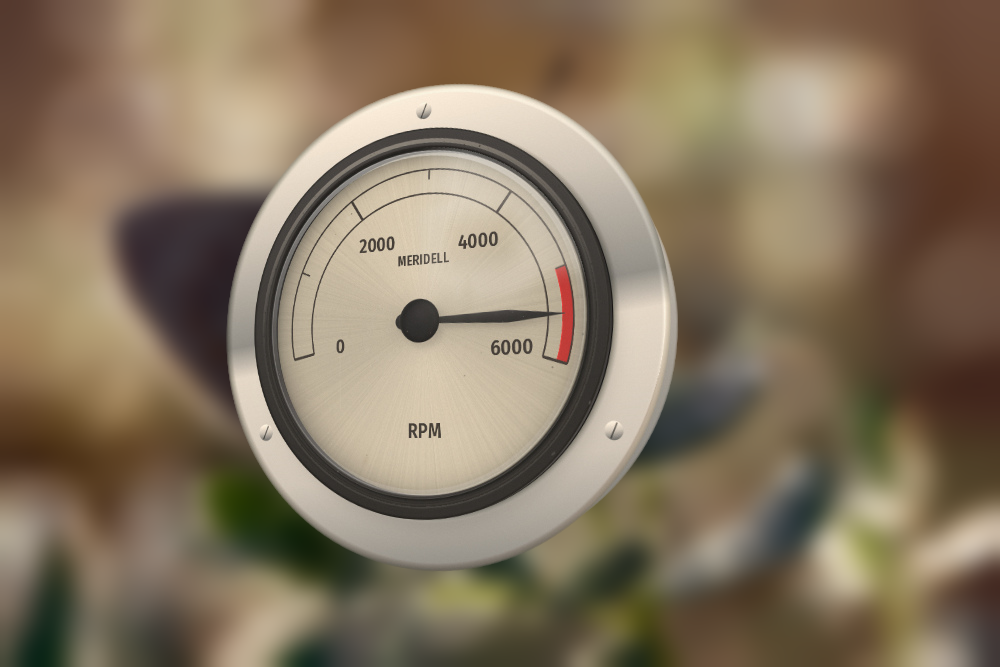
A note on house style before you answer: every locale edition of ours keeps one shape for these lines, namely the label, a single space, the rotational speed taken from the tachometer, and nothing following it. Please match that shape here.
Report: 5500 rpm
